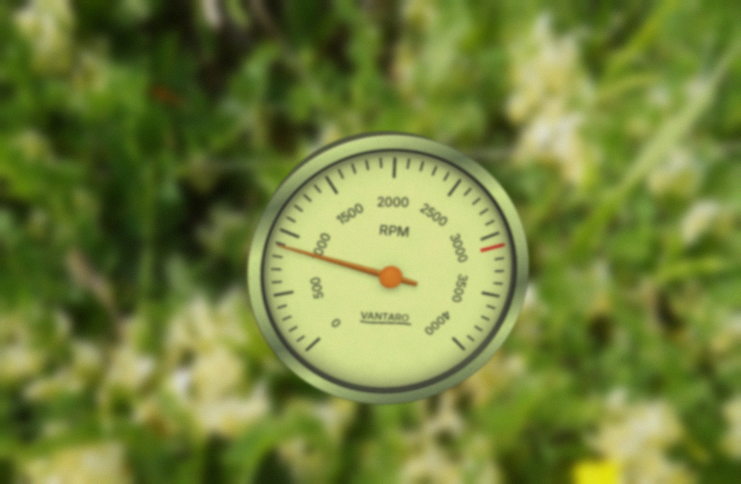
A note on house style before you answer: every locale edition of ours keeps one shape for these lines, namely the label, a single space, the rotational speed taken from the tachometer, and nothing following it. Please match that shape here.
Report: 900 rpm
